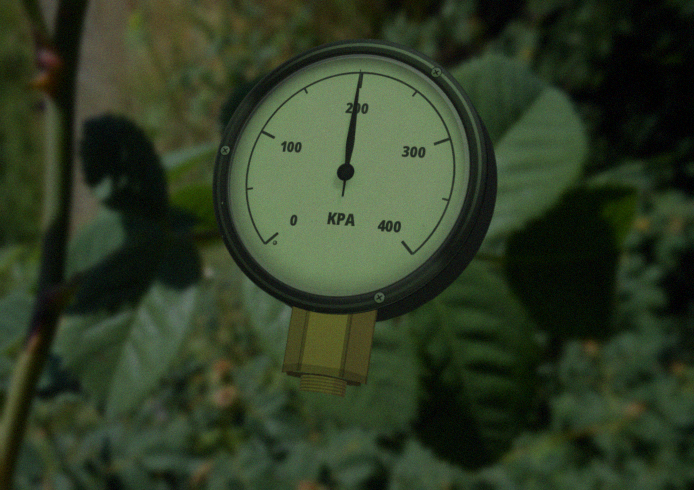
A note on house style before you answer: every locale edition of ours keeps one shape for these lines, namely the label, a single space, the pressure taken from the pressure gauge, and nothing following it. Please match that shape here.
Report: 200 kPa
